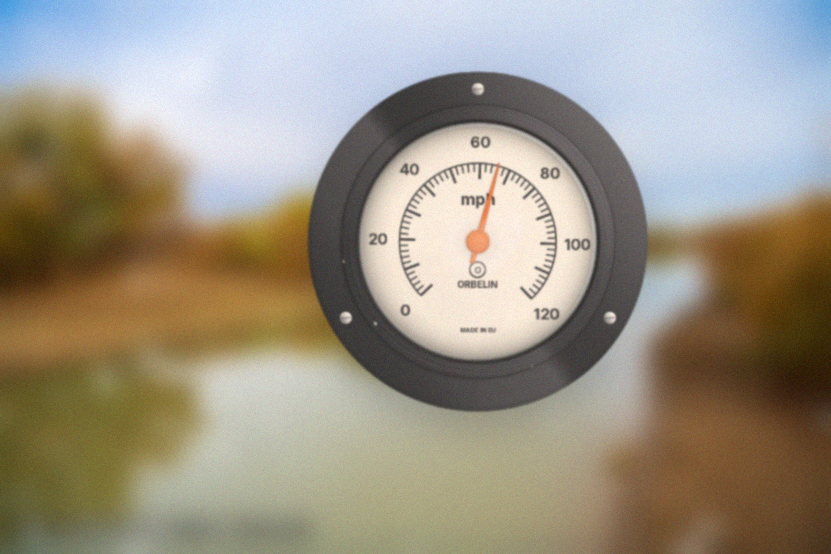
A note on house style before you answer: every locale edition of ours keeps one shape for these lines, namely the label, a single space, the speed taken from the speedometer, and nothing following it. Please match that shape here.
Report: 66 mph
